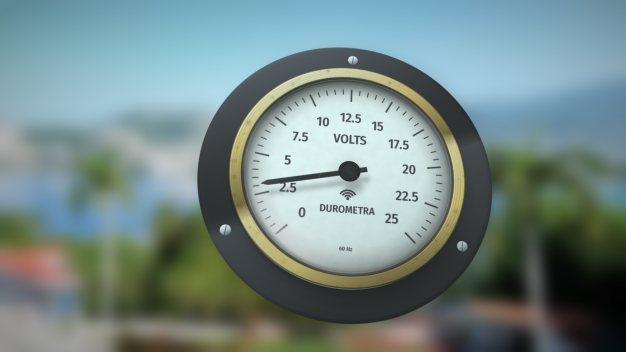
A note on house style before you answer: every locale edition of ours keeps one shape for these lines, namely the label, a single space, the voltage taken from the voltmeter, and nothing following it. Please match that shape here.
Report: 3 V
